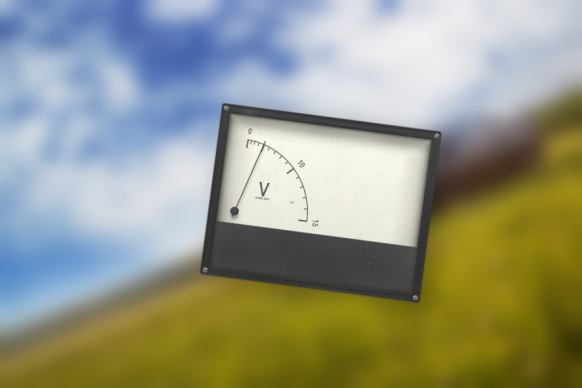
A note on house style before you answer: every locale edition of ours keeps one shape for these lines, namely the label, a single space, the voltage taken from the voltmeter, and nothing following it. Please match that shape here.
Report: 5 V
